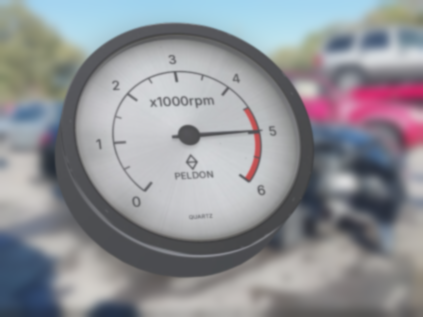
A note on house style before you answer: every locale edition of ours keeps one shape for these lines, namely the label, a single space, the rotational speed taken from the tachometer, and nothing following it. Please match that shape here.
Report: 5000 rpm
